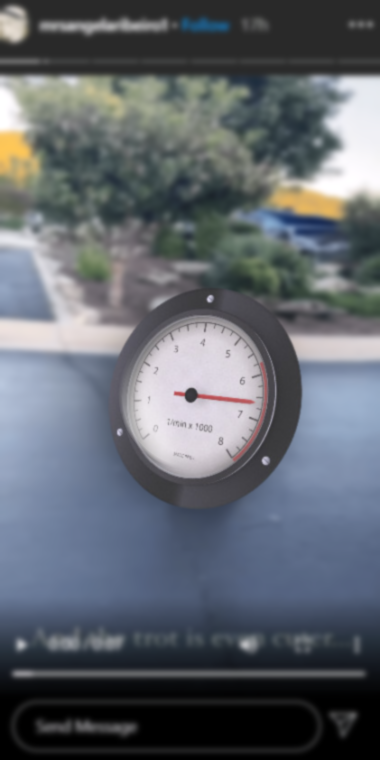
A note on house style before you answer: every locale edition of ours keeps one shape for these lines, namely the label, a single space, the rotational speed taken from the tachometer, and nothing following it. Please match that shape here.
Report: 6625 rpm
